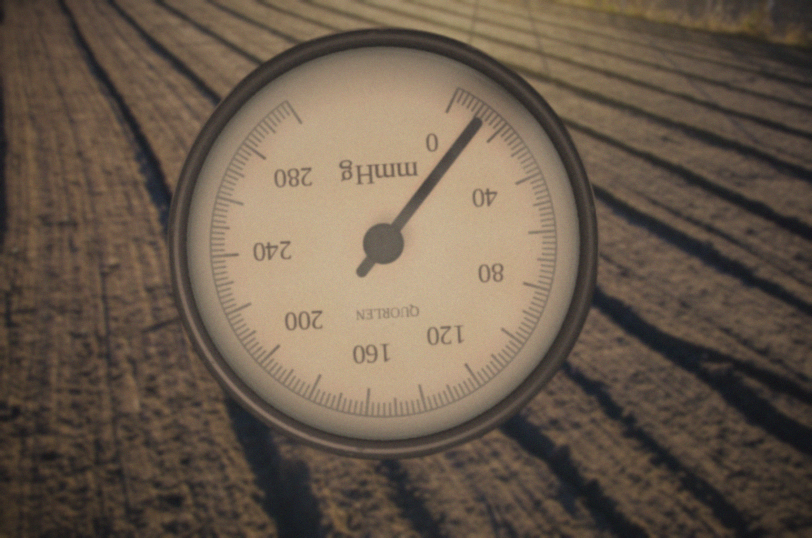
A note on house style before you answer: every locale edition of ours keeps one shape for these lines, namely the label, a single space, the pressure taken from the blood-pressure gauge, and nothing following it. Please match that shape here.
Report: 12 mmHg
